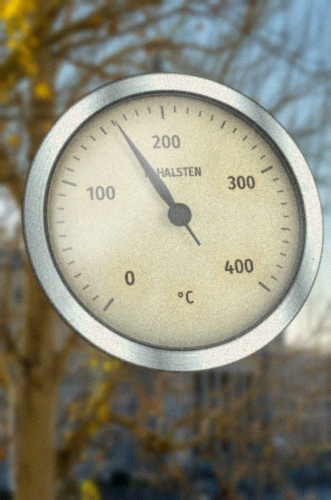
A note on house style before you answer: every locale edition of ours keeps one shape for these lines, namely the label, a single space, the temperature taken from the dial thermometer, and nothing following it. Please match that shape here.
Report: 160 °C
